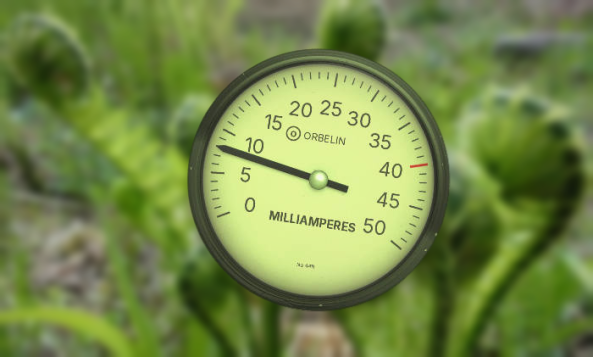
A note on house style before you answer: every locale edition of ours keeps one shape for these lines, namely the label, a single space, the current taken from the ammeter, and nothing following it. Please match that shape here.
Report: 8 mA
